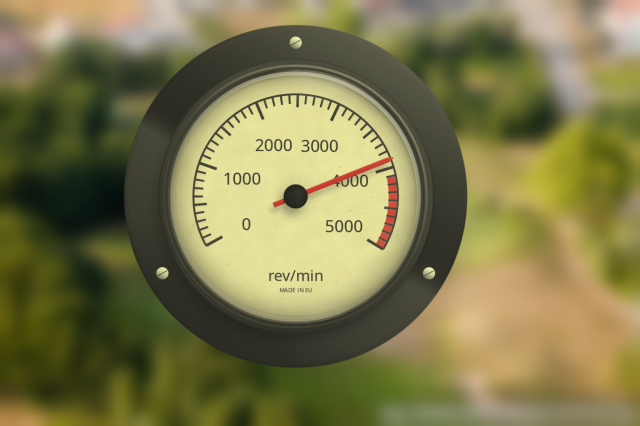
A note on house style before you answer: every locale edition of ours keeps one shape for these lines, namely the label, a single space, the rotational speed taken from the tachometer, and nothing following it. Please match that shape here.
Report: 3900 rpm
